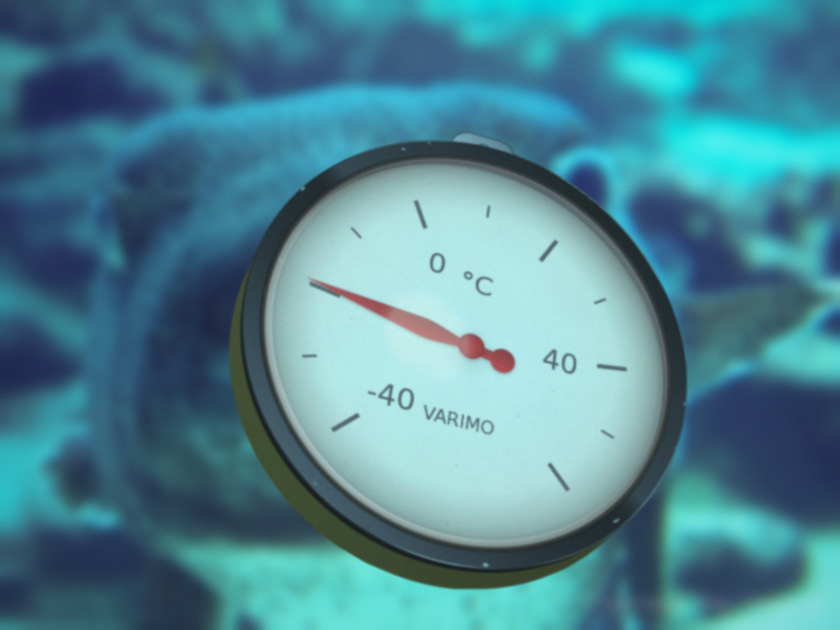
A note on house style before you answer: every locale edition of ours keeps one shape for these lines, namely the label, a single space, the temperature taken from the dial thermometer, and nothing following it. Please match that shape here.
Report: -20 °C
